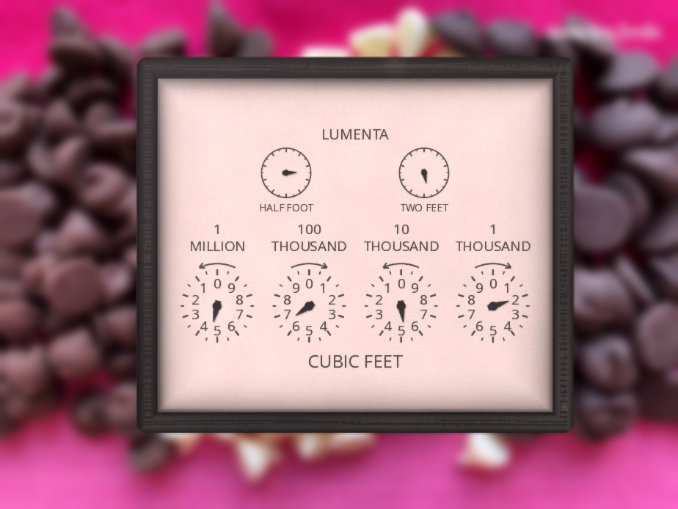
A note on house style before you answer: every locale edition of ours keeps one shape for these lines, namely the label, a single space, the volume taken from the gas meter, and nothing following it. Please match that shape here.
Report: 465200 ft³
